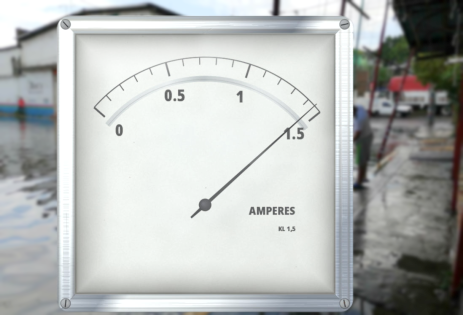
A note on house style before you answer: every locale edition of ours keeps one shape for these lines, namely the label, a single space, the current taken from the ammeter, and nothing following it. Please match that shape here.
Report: 1.45 A
